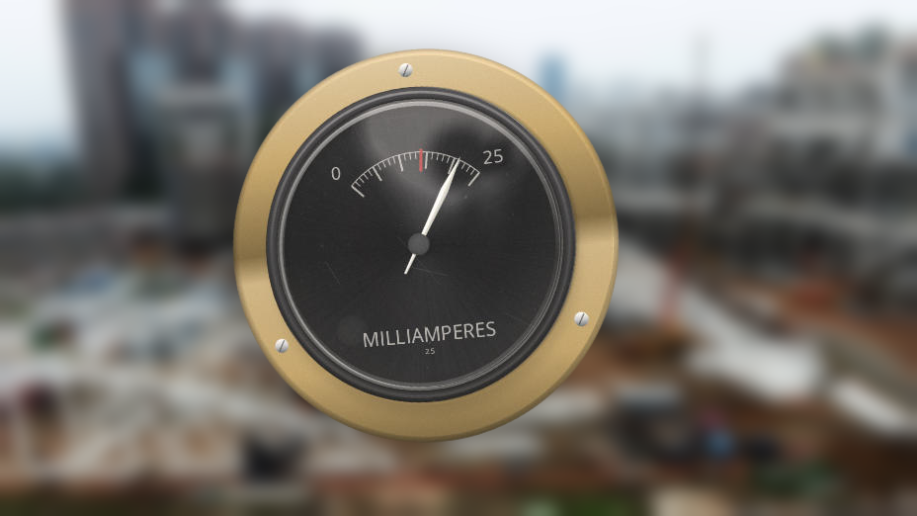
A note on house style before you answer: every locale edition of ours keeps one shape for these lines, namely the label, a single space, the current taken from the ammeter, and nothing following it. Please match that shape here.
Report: 21 mA
